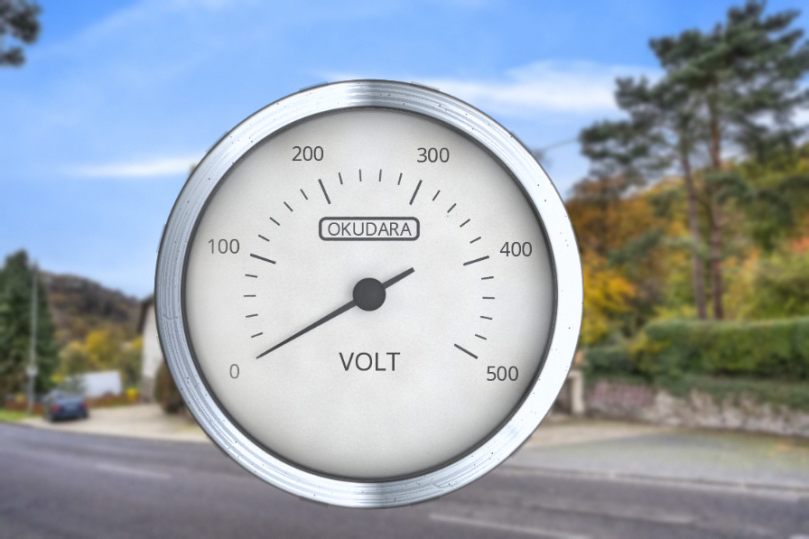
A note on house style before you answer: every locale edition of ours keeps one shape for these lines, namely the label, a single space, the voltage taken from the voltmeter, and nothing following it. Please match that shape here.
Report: 0 V
